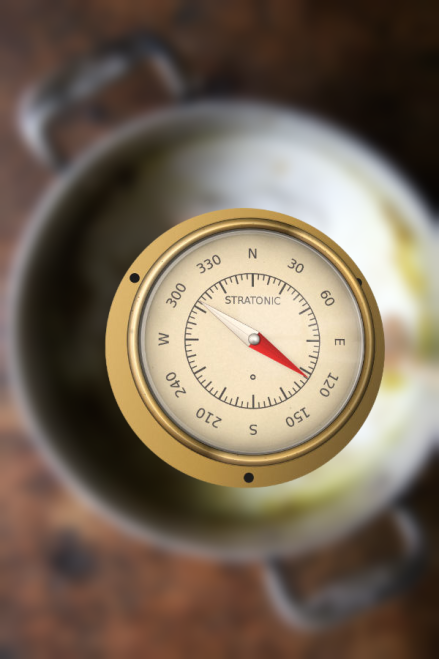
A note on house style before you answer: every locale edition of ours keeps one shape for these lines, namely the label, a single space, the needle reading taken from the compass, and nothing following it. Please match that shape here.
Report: 125 °
